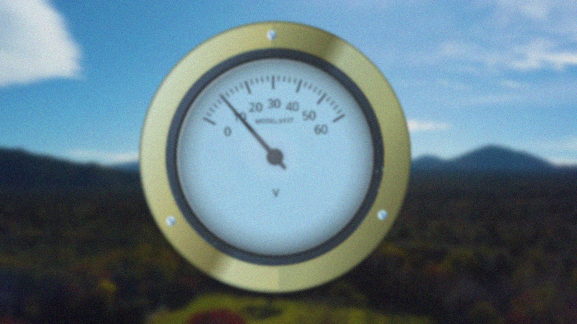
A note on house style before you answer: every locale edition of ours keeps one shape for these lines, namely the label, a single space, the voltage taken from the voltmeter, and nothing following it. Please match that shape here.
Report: 10 V
